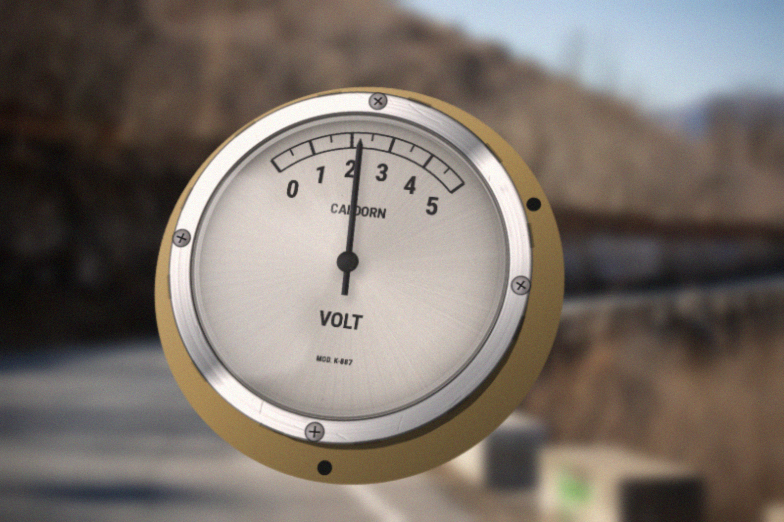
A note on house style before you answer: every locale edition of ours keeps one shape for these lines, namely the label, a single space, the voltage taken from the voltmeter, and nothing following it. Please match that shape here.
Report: 2.25 V
